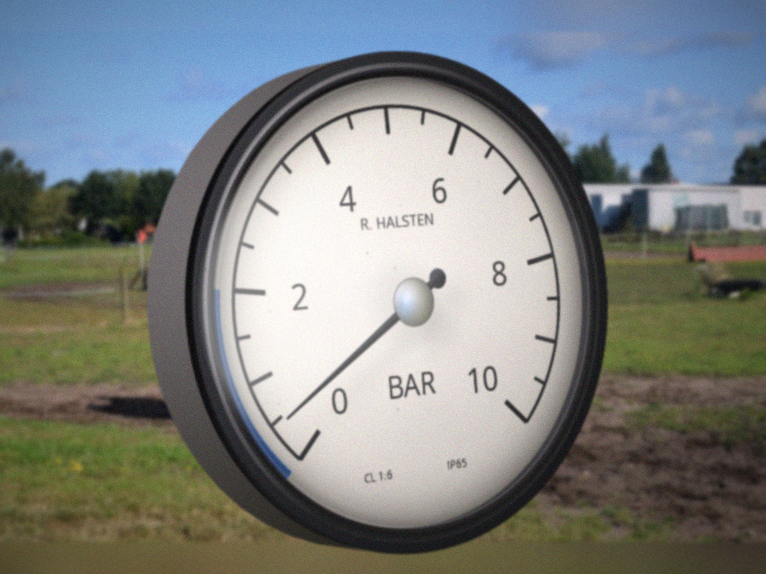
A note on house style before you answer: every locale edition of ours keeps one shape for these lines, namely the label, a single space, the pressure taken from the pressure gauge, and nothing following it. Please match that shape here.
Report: 0.5 bar
